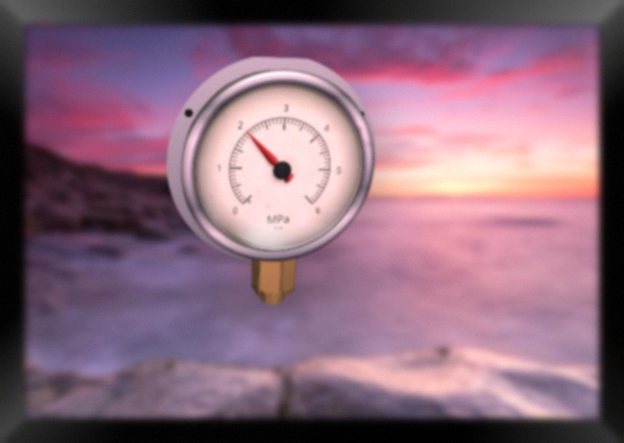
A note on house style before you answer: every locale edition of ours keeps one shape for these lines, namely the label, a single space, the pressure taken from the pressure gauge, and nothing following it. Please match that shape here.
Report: 2 MPa
